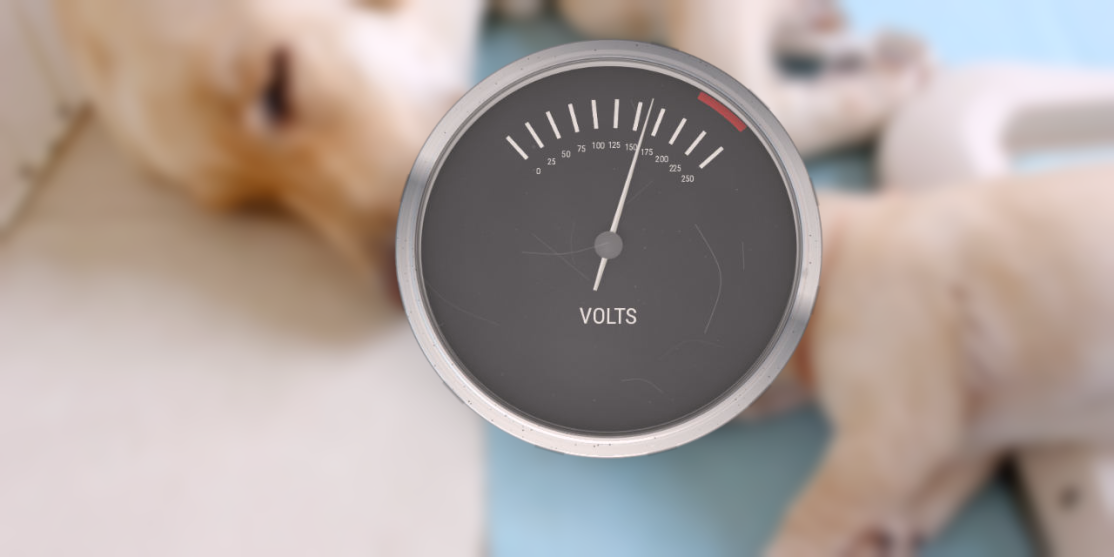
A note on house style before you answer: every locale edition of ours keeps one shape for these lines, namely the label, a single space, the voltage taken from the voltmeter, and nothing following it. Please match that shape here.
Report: 162.5 V
